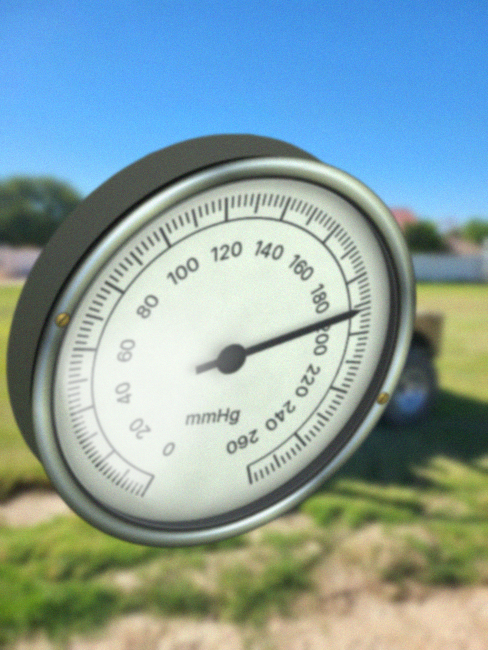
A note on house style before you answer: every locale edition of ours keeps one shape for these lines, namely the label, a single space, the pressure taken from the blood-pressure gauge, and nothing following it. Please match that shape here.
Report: 190 mmHg
